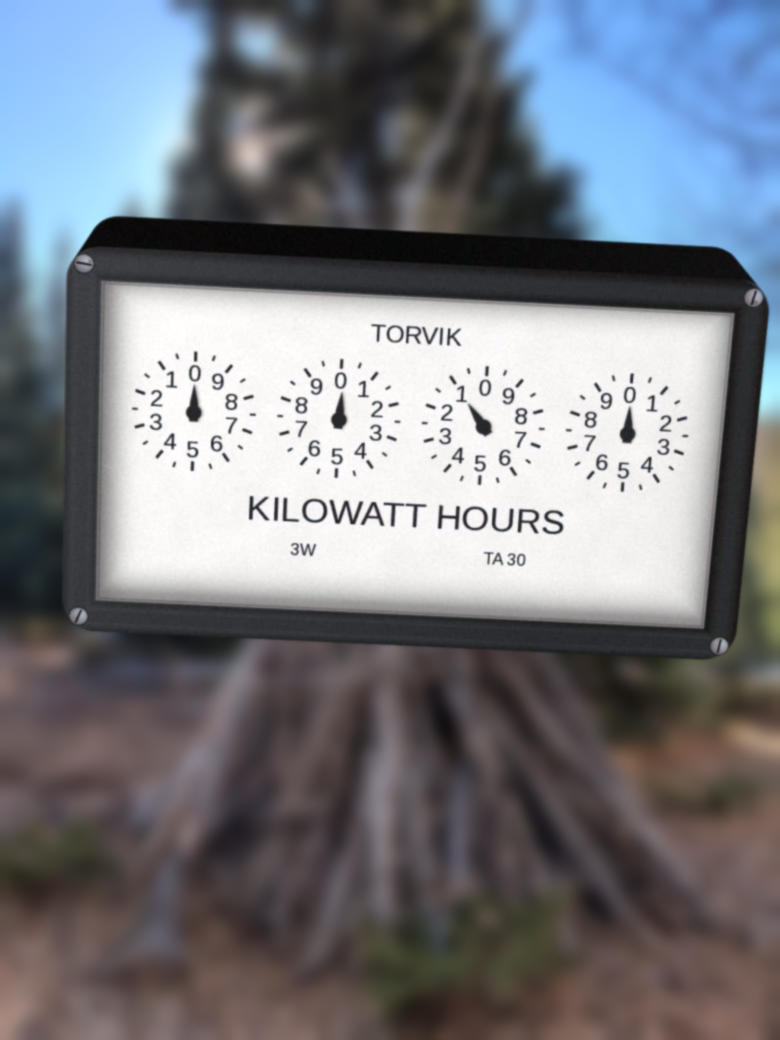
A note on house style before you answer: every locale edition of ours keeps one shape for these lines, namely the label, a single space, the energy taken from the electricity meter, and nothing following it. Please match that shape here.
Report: 10 kWh
